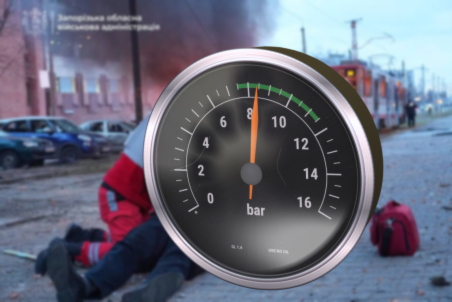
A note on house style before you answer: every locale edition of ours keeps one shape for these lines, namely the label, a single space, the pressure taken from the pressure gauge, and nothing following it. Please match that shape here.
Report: 8.5 bar
